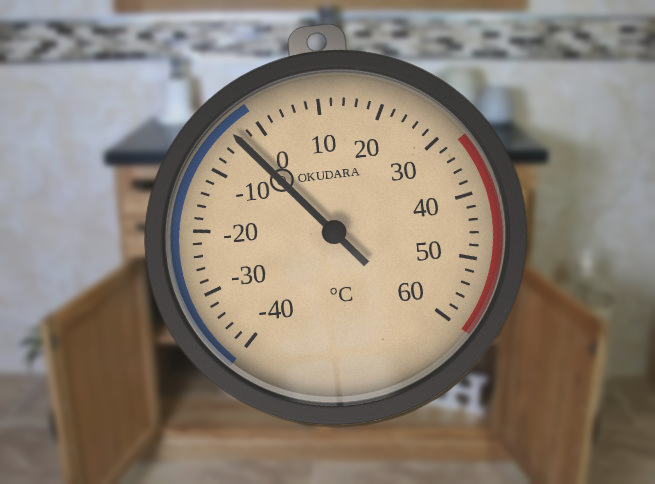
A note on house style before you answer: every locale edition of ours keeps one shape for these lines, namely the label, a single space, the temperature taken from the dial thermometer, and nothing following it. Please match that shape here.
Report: -4 °C
